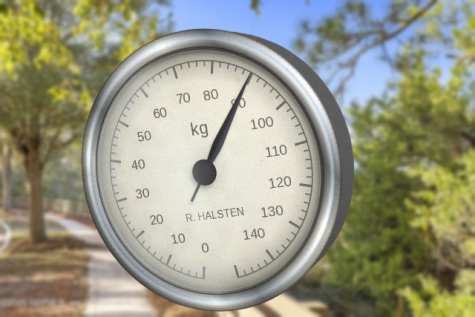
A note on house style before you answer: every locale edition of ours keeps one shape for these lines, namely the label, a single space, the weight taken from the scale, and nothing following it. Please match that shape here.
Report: 90 kg
